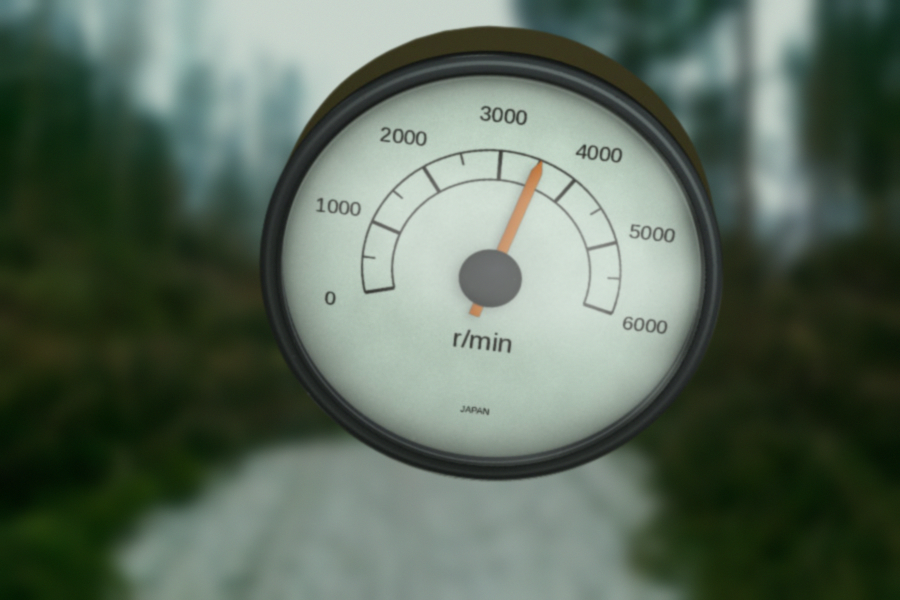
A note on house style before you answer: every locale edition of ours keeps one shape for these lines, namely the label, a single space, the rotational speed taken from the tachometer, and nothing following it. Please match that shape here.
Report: 3500 rpm
